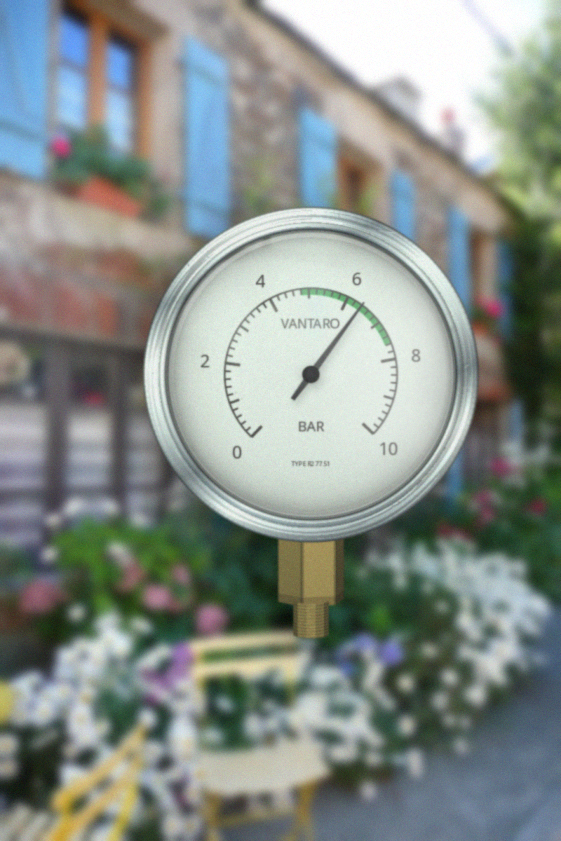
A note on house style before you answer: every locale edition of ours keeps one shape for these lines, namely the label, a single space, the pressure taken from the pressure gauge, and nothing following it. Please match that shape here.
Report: 6.4 bar
